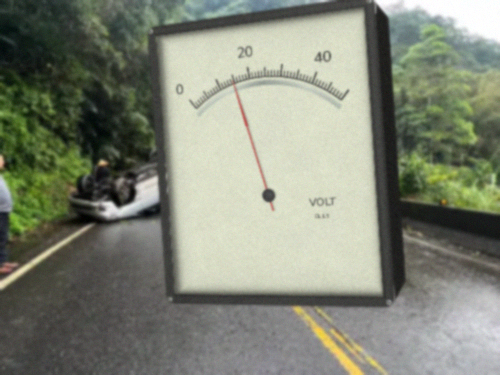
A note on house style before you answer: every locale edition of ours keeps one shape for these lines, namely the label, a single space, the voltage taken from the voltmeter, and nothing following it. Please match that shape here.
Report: 15 V
